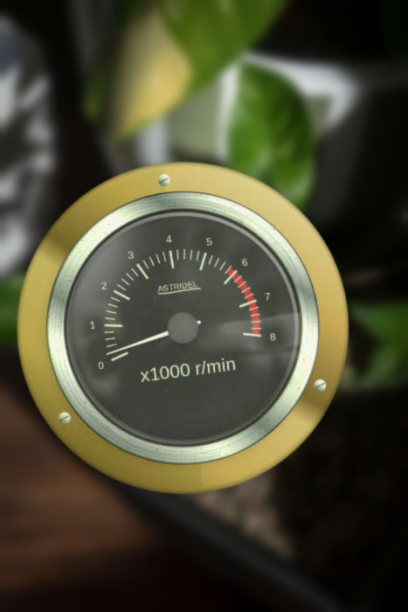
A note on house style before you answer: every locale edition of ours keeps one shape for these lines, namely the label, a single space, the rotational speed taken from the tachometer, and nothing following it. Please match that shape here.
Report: 200 rpm
